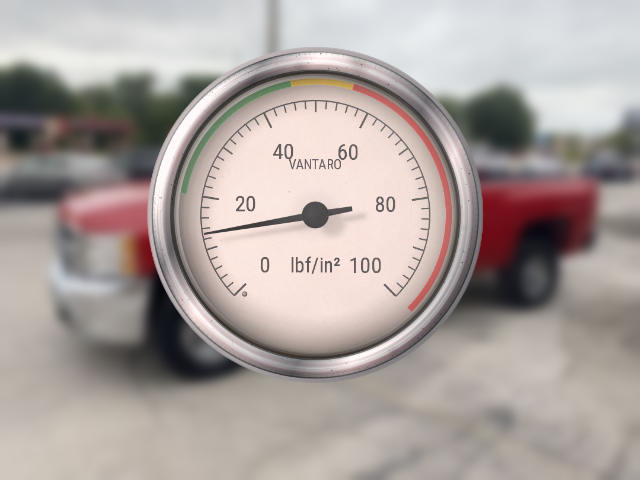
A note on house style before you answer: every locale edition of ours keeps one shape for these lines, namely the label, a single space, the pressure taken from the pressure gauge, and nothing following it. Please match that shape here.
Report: 13 psi
